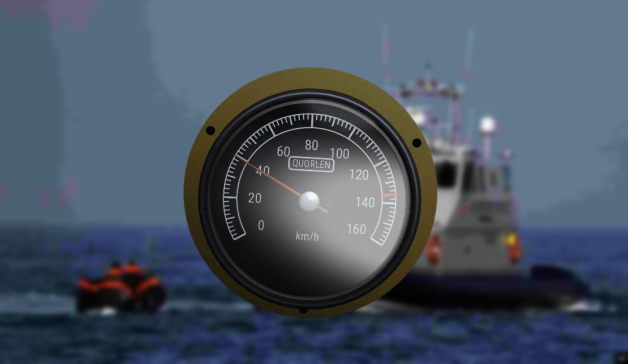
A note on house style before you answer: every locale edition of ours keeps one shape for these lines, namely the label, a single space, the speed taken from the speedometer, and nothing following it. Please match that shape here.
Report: 40 km/h
